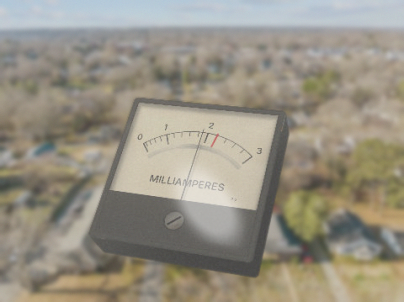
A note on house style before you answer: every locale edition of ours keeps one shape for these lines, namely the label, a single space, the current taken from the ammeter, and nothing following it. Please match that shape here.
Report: 1.9 mA
